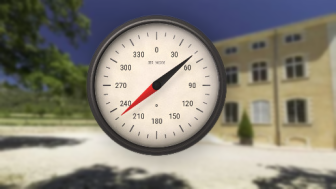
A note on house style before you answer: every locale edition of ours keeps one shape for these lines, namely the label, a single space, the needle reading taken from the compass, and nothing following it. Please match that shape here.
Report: 230 °
